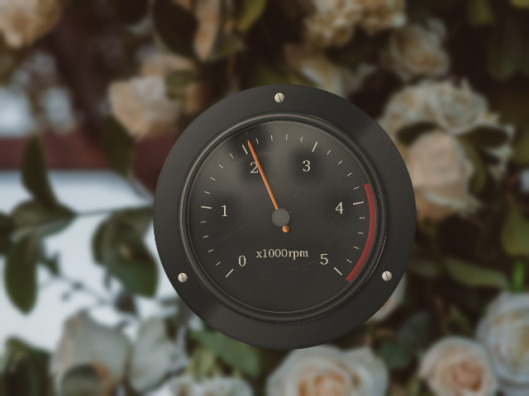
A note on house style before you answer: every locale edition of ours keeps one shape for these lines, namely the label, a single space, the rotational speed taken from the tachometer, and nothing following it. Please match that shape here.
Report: 2100 rpm
